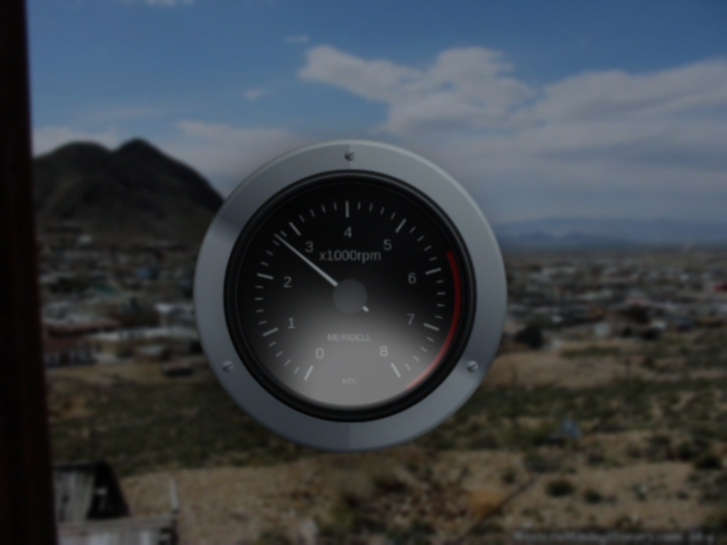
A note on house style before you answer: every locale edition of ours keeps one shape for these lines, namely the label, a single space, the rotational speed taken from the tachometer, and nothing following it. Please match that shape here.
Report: 2700 rpm
